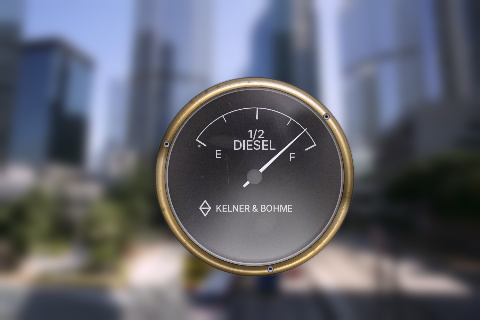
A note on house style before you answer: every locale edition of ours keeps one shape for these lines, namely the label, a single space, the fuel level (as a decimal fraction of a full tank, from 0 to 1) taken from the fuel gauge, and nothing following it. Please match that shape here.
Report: 0.875
